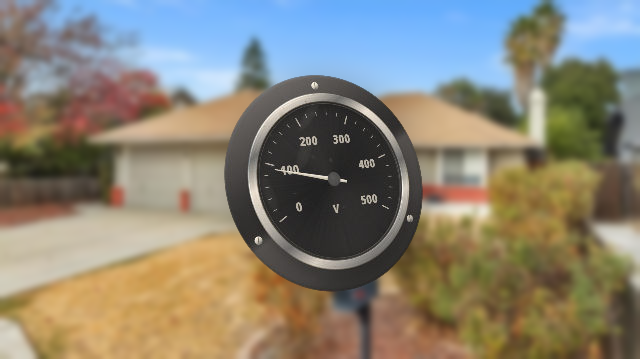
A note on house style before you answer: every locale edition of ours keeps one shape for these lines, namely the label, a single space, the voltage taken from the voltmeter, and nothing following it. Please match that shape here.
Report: 90 V
